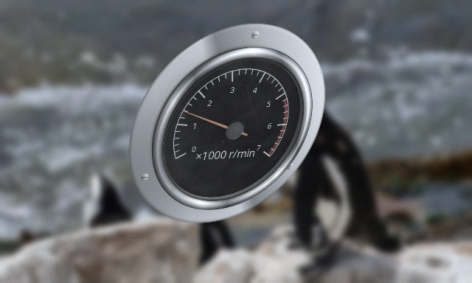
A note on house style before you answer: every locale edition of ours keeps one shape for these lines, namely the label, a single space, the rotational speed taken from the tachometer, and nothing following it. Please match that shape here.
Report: 1400 rpm
